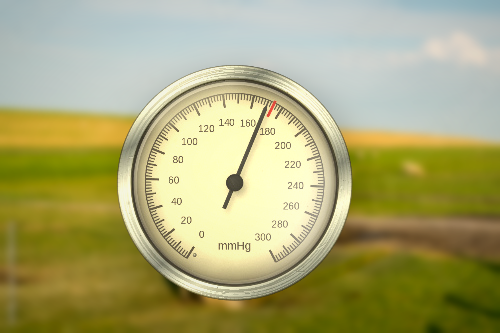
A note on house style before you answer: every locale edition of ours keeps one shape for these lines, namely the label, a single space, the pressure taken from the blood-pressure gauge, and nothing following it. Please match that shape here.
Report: 170 mmHg
